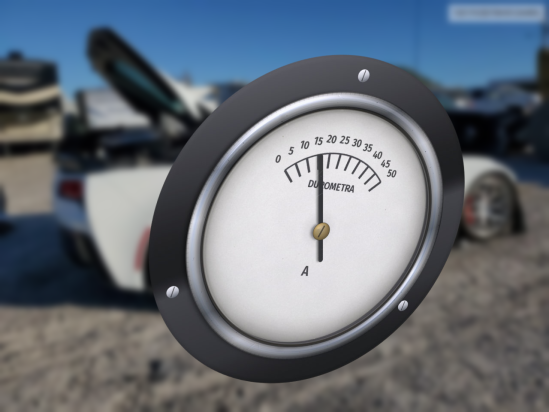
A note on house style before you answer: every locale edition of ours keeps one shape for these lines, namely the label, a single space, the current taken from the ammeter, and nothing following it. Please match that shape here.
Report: 15 A
